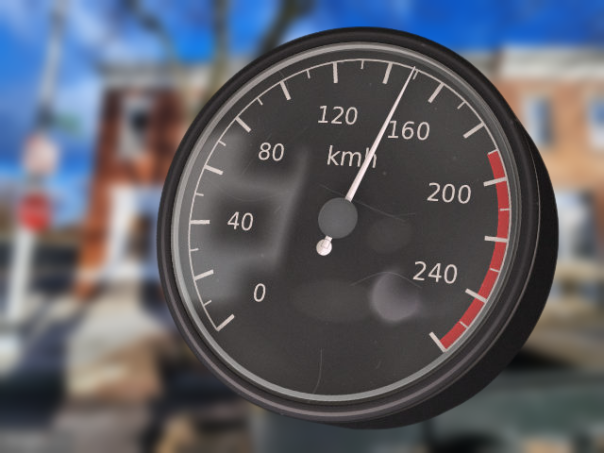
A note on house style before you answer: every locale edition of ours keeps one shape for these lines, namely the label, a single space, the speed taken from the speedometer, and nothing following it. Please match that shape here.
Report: 150 km/h
